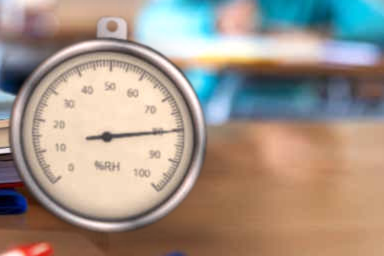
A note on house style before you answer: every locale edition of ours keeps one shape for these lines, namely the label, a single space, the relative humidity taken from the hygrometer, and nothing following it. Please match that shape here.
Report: 80 %
